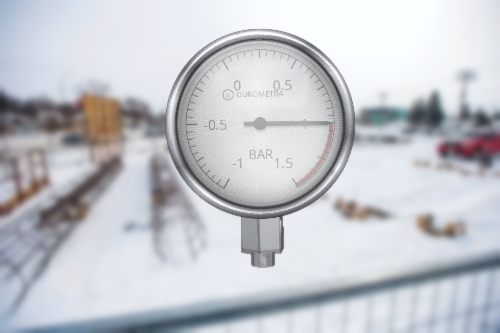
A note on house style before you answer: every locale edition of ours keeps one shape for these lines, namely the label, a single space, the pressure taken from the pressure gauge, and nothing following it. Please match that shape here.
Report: 1 bar
